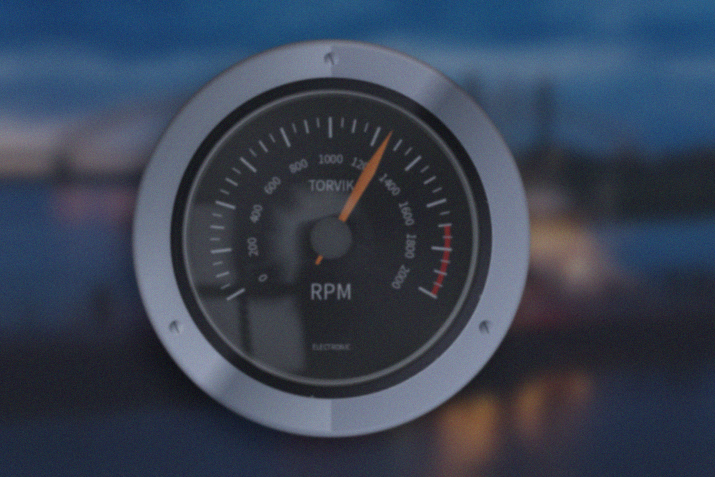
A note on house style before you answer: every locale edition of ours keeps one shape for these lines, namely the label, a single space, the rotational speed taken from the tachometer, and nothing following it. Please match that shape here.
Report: 1250 rpm
